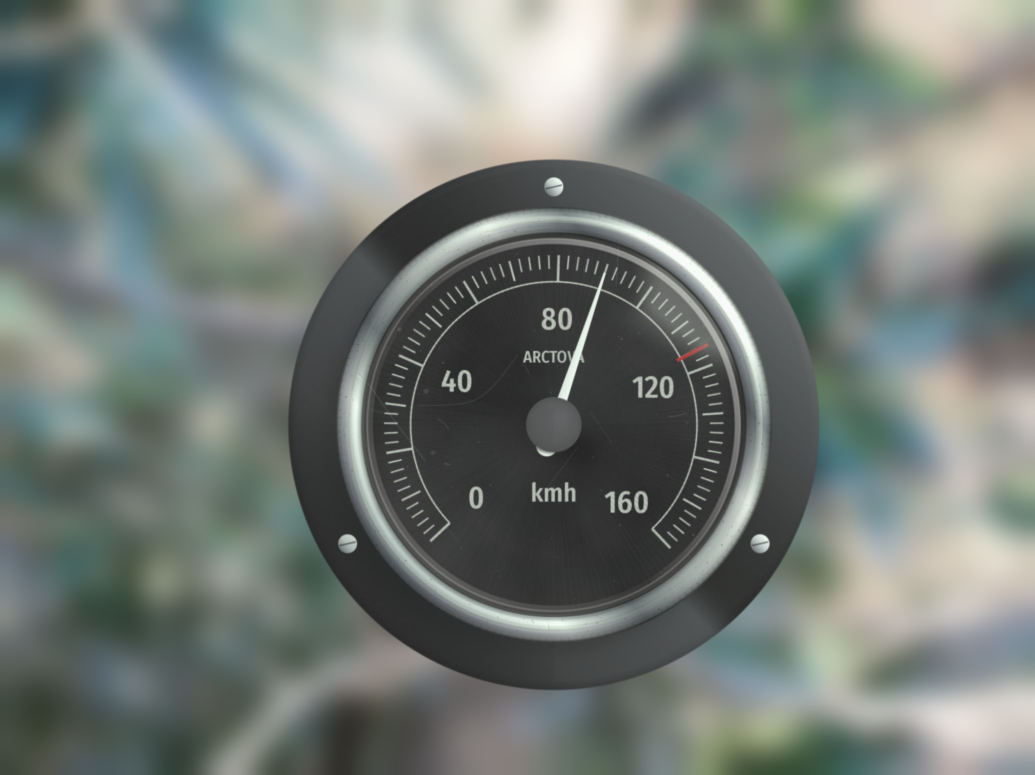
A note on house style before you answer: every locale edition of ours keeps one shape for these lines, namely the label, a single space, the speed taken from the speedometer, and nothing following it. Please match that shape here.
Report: 90 km/h
